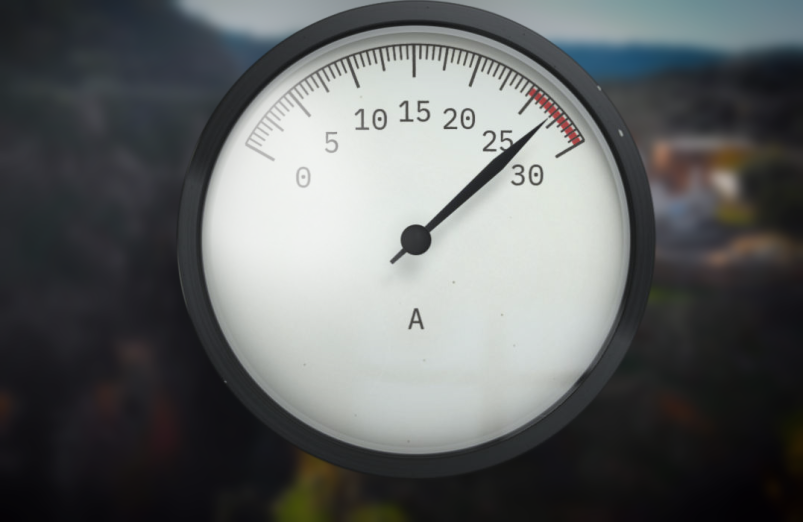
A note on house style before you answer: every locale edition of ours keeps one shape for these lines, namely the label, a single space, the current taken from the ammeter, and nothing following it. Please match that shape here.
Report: 27 A
